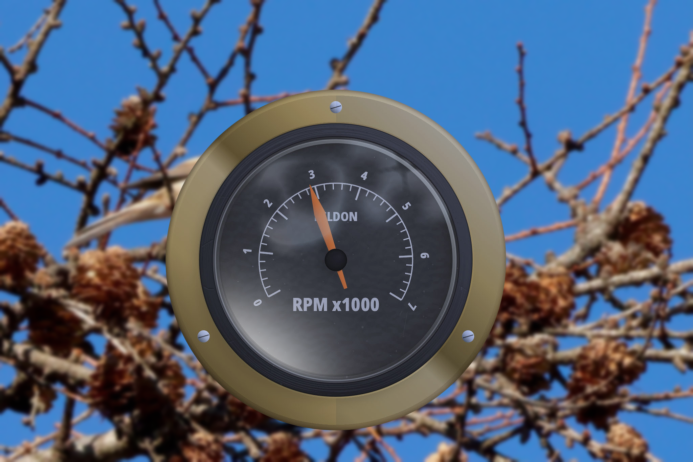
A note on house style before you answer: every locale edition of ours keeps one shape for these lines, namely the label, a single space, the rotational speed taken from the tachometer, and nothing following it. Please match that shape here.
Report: 2900 rpm
